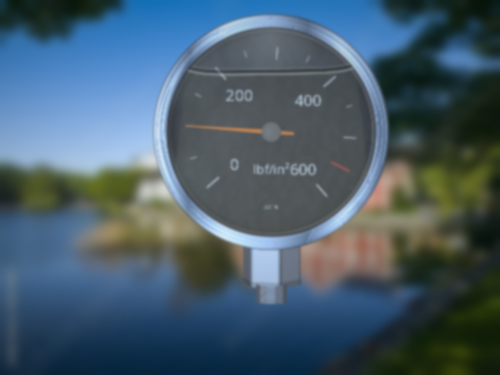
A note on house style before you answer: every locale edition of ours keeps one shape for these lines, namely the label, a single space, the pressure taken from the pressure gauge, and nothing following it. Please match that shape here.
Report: 100 psi
